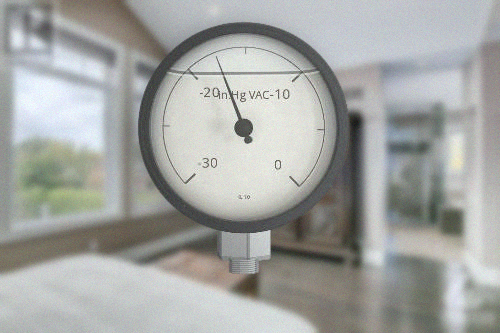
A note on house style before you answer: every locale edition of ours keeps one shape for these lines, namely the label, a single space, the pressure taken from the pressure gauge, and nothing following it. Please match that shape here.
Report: -17.5 inHg
